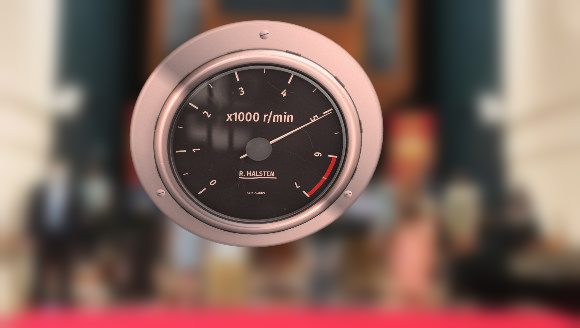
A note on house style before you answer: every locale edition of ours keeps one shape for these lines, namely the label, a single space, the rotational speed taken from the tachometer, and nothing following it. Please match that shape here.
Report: 5000 rpm
